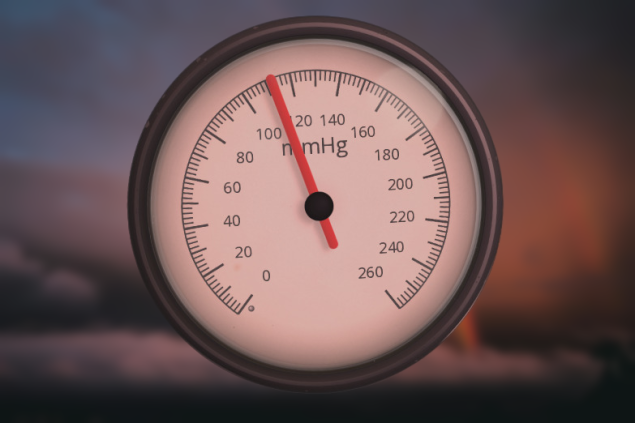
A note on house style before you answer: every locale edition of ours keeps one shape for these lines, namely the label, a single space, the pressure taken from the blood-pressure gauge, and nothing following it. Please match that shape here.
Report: 112 mmHg
